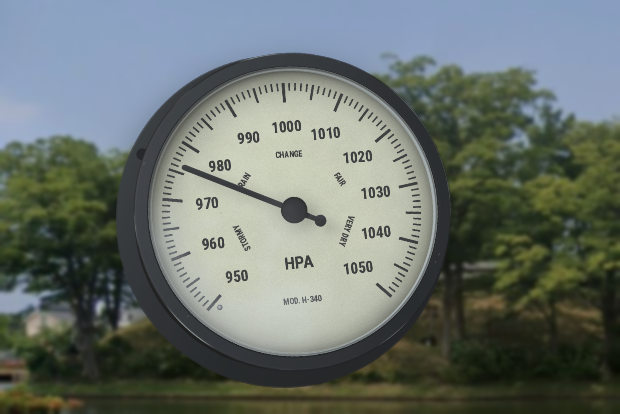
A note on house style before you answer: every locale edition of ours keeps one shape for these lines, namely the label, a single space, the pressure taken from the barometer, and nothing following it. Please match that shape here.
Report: 976 hPa
